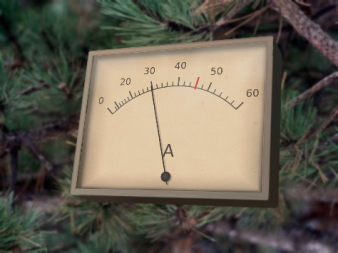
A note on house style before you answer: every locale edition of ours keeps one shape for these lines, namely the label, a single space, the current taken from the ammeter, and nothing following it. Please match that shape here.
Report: 30 A
